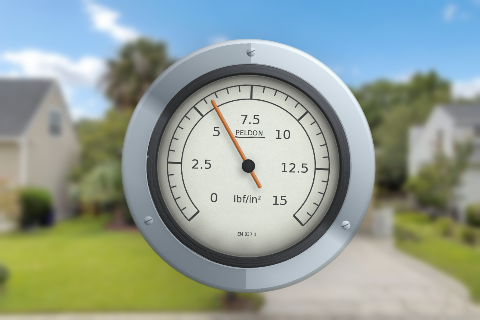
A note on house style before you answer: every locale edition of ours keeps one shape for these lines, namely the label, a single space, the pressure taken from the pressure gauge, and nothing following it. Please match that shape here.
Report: 5.75 psi
